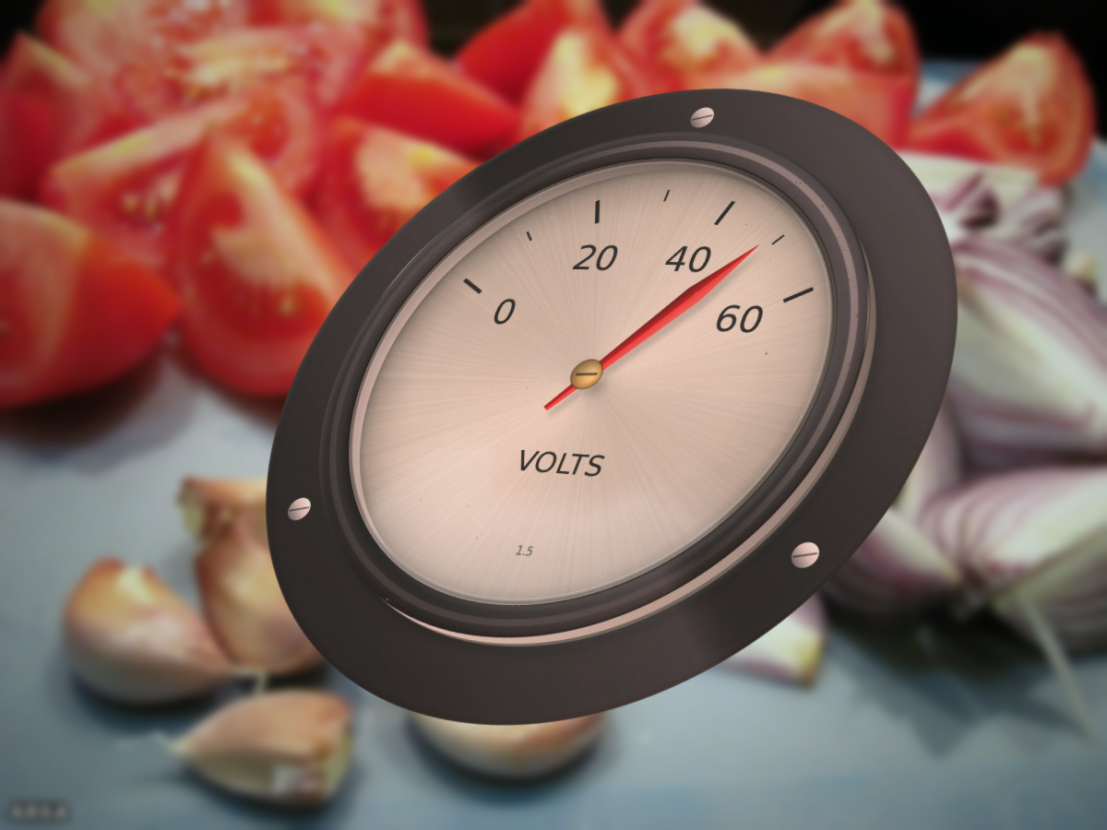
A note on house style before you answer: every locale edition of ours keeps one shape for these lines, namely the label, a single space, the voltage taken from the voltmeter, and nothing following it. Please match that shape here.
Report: 50 V
